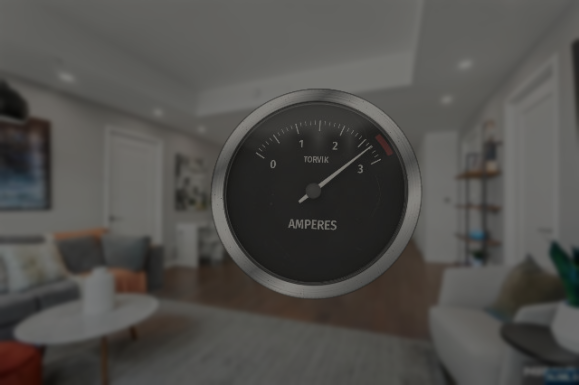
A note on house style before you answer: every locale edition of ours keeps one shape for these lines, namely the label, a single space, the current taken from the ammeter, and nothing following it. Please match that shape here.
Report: 2.7 A
